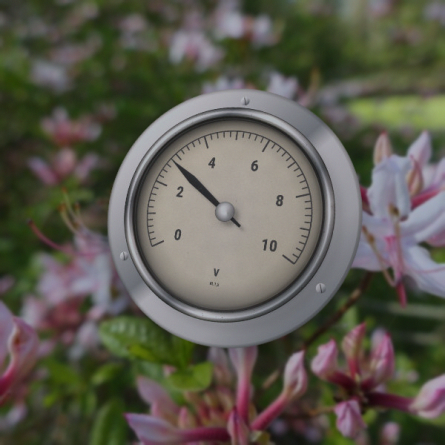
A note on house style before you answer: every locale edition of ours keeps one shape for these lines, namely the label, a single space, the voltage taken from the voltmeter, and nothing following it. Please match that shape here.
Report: 2.8 V
